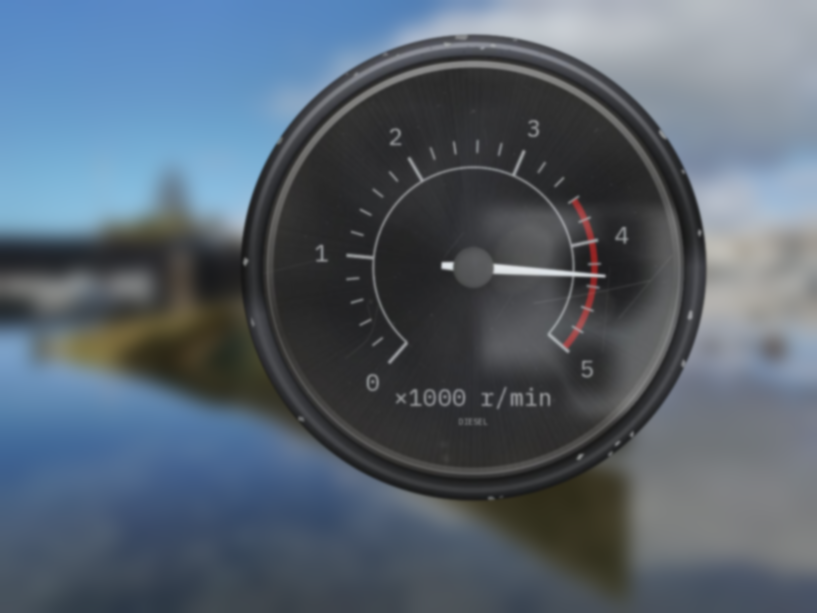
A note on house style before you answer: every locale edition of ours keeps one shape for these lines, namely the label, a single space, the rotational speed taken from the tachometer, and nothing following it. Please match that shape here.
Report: 4300 rpm
